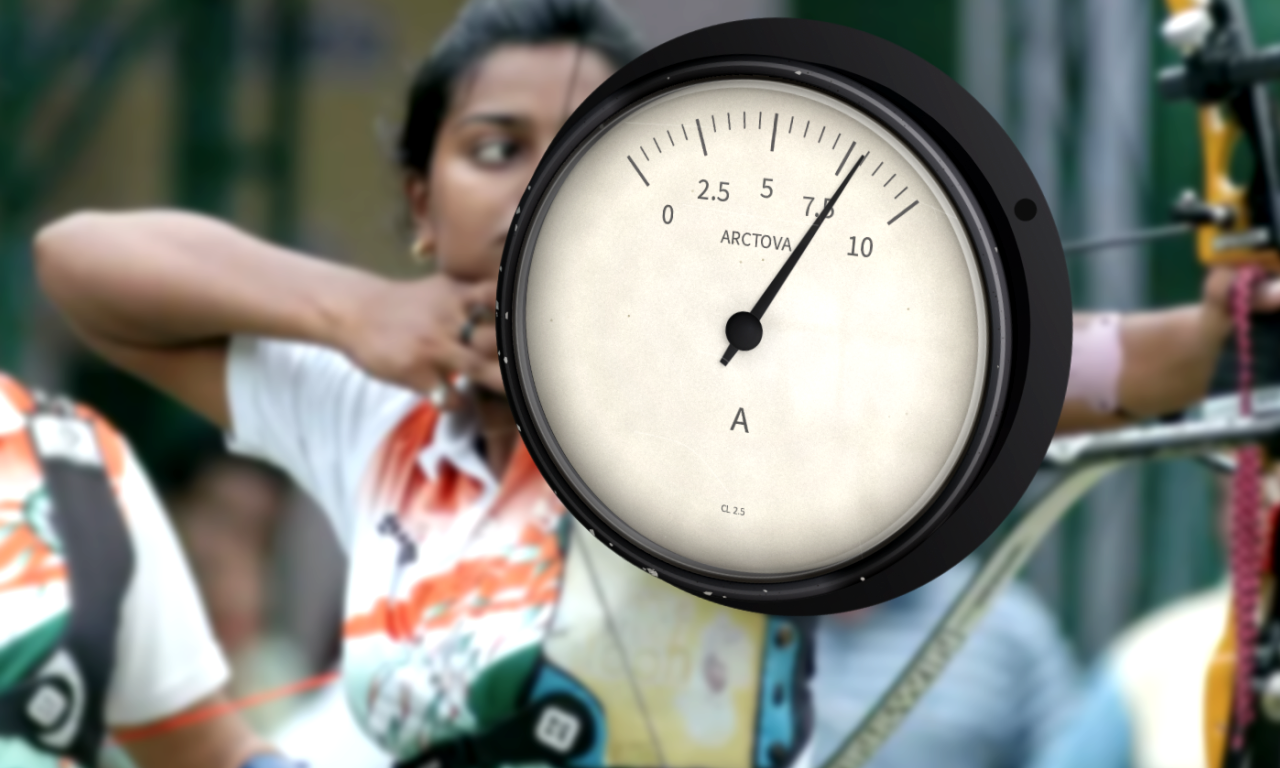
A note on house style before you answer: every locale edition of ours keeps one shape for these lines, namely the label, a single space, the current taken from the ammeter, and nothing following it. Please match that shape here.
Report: 8 A
